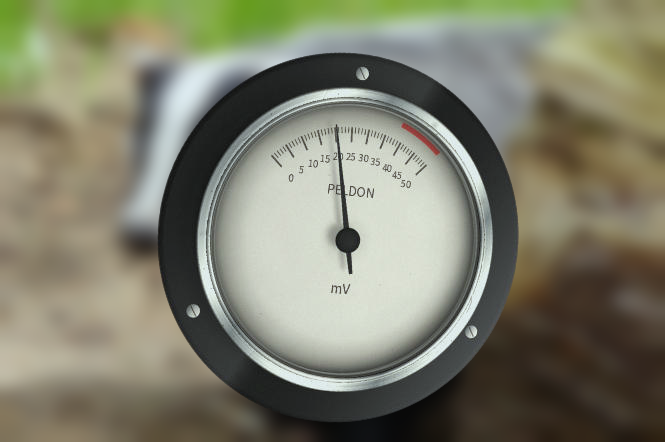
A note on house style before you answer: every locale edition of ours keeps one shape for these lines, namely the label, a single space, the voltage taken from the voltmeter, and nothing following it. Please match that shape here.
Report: 20 mV
